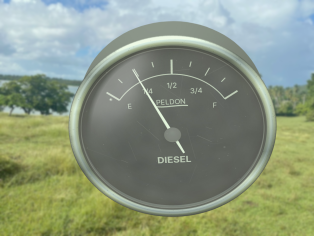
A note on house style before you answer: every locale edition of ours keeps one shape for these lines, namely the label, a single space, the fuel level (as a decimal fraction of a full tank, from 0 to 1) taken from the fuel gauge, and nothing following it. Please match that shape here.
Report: 0.25
